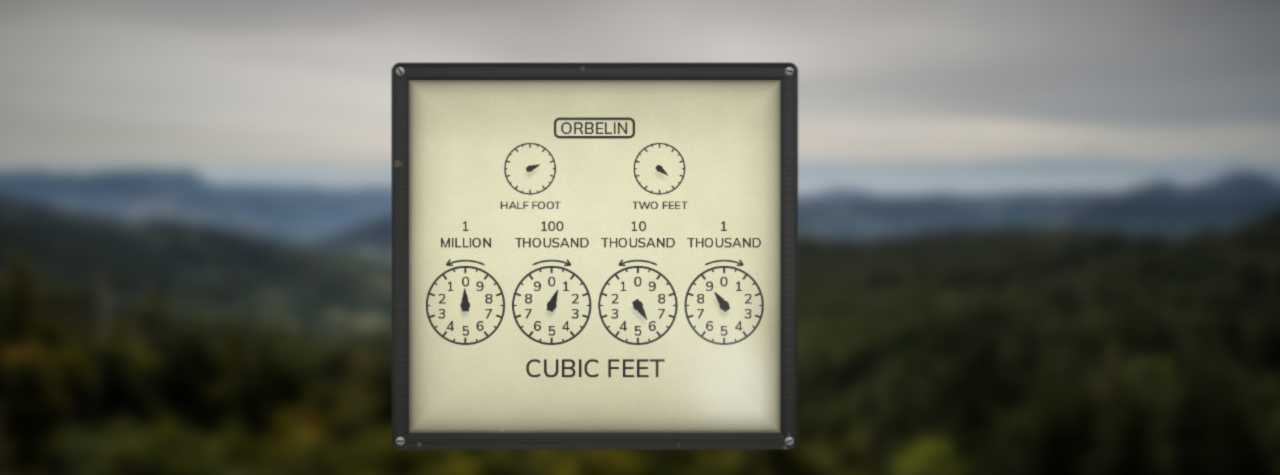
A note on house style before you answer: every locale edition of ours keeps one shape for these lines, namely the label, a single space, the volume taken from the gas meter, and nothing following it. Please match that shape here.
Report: 5900 ft³
